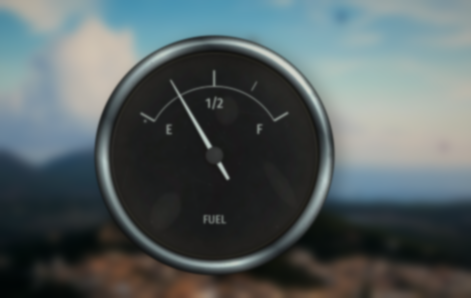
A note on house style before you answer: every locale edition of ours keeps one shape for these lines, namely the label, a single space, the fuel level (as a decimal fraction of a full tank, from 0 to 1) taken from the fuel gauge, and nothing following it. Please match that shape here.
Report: 0.25
